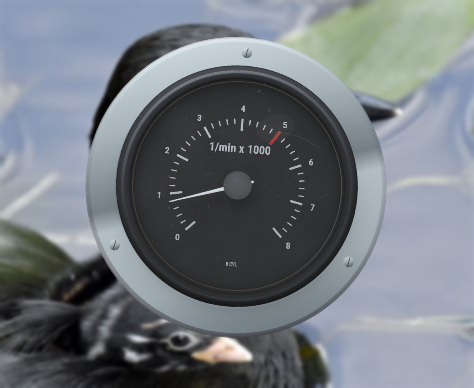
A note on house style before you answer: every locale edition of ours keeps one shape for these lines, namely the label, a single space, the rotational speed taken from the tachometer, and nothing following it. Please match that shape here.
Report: 800 rpm
